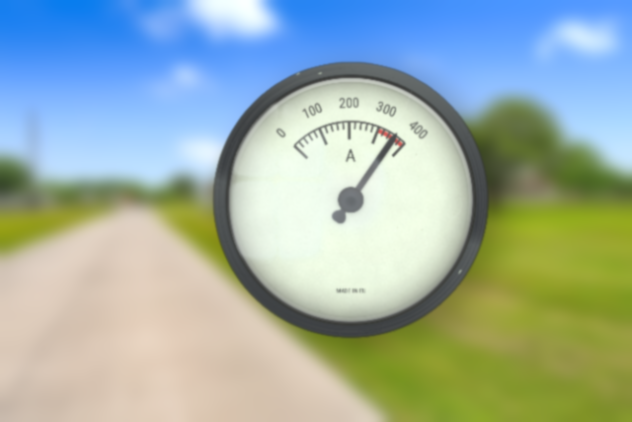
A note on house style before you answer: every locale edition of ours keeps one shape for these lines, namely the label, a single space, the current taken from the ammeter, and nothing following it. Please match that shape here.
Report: 360 A
